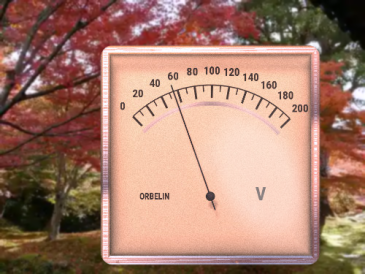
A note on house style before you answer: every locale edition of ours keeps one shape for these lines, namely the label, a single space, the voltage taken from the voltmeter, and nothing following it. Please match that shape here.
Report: 55 V
